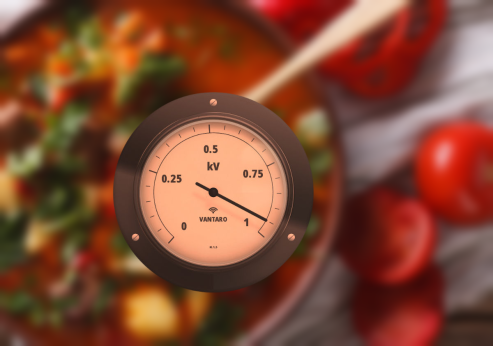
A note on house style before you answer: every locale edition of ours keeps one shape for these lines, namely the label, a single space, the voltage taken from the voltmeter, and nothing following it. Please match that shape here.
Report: 0.95 kV
